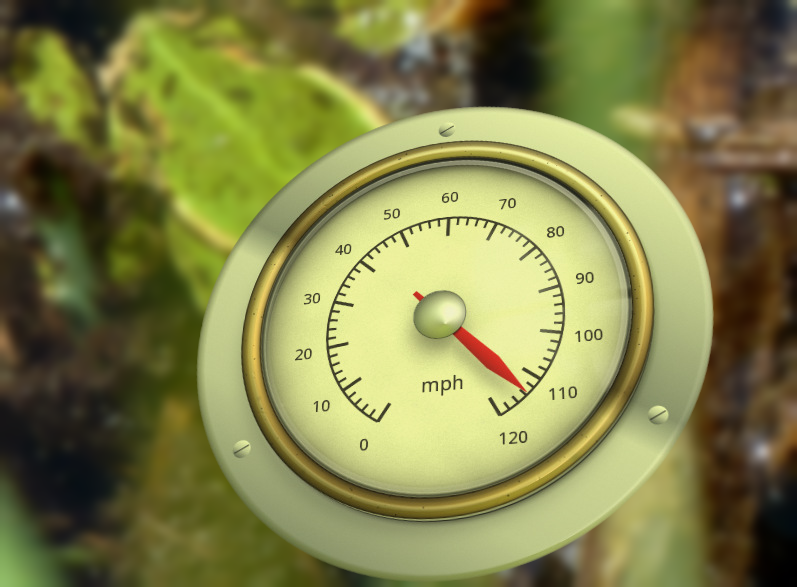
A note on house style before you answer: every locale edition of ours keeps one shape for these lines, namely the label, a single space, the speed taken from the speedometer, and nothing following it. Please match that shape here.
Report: 114 mph
